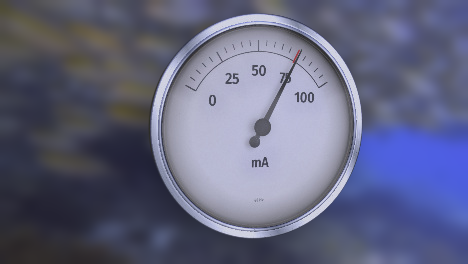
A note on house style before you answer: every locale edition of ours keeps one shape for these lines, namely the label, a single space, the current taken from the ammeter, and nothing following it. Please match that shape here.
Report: 75 mA
